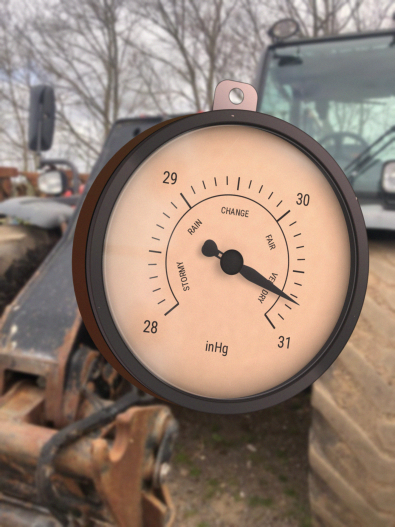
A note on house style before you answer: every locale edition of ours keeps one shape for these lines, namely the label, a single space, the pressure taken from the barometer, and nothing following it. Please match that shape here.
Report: 30.75 inHg
